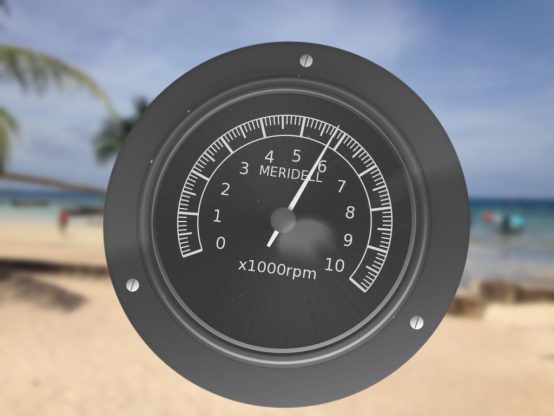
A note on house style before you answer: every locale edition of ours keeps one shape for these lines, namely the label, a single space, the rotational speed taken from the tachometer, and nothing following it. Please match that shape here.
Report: 5800 rpm
